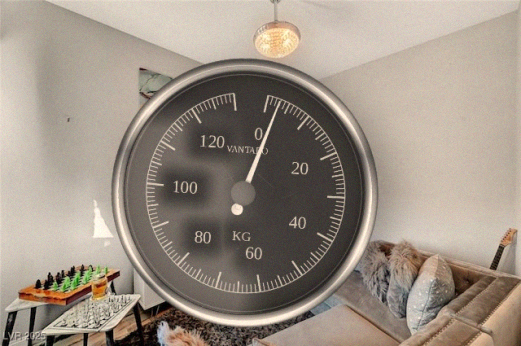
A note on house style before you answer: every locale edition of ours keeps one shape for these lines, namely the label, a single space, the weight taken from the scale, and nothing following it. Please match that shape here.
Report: 3 kg
